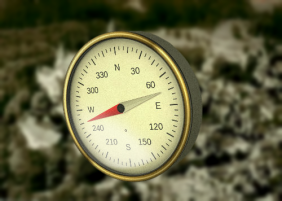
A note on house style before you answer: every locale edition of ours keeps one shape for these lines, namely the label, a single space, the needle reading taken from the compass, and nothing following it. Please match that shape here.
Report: 255 °
